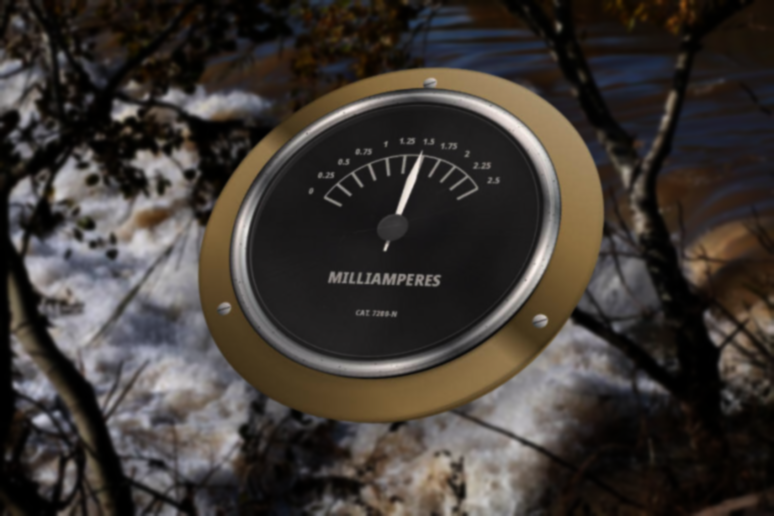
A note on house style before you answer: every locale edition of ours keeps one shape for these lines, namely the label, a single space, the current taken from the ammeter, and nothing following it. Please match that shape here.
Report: 1.5 mA
